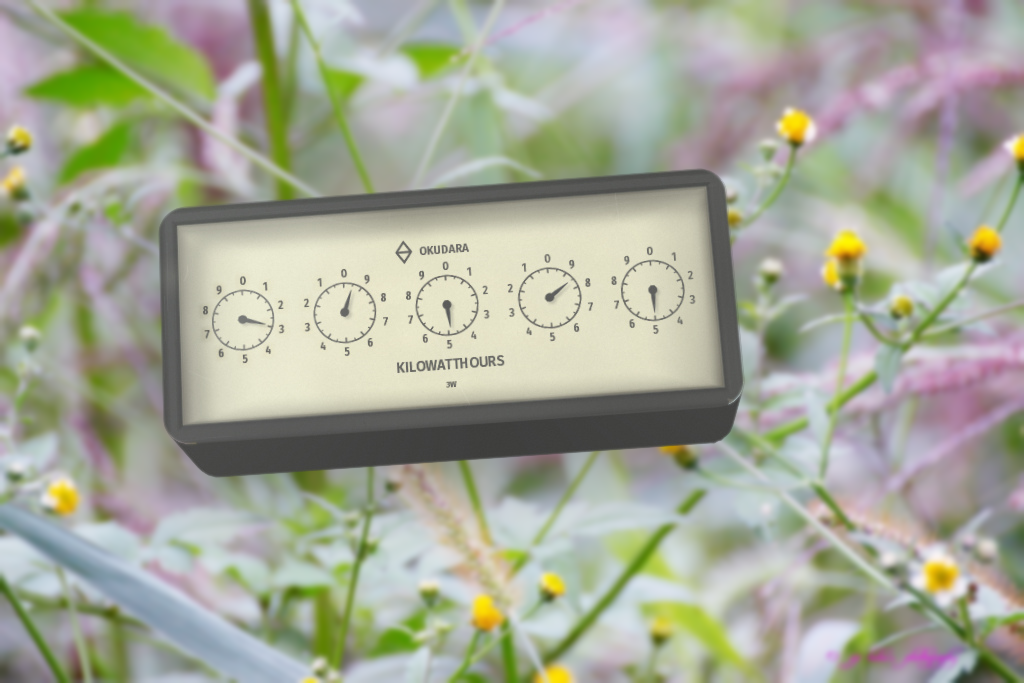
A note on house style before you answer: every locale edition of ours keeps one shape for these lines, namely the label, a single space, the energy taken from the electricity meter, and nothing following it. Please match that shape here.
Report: 29485 kWh
